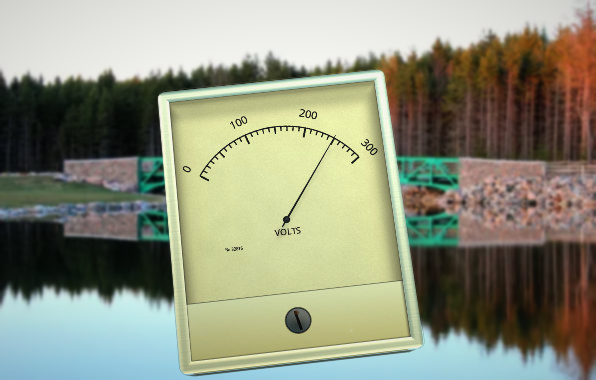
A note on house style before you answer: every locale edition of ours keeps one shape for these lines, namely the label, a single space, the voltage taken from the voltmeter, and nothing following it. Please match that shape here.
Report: 250 V
